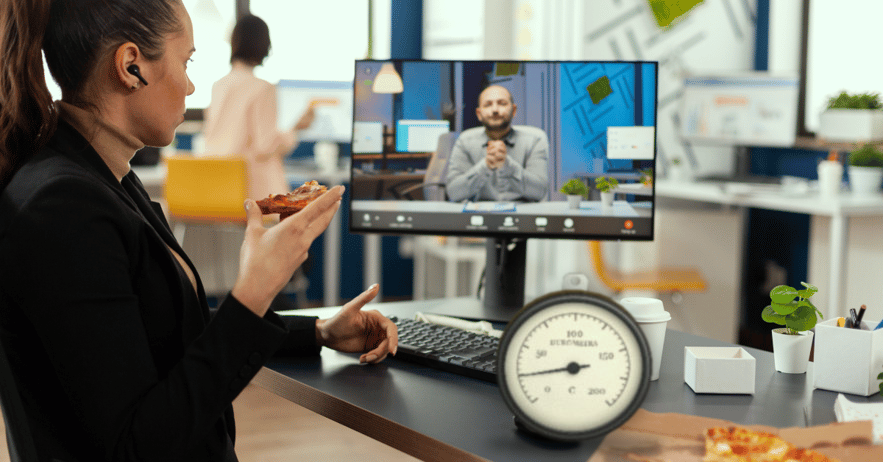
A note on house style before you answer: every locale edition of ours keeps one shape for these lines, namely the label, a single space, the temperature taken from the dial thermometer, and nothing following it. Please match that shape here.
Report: 25 °C
